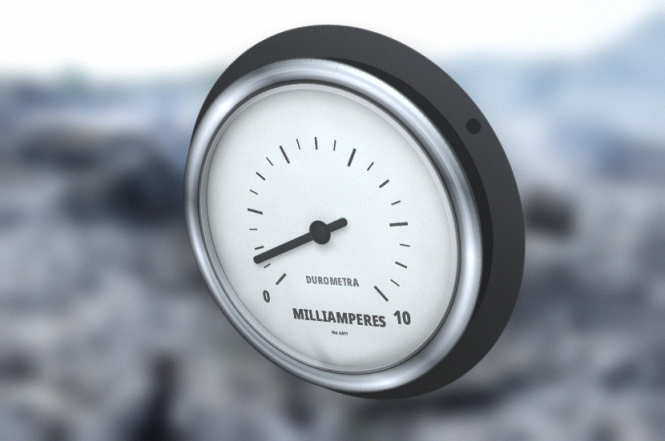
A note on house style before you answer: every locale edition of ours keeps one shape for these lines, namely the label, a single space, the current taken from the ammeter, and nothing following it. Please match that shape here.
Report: 0.75 mA
